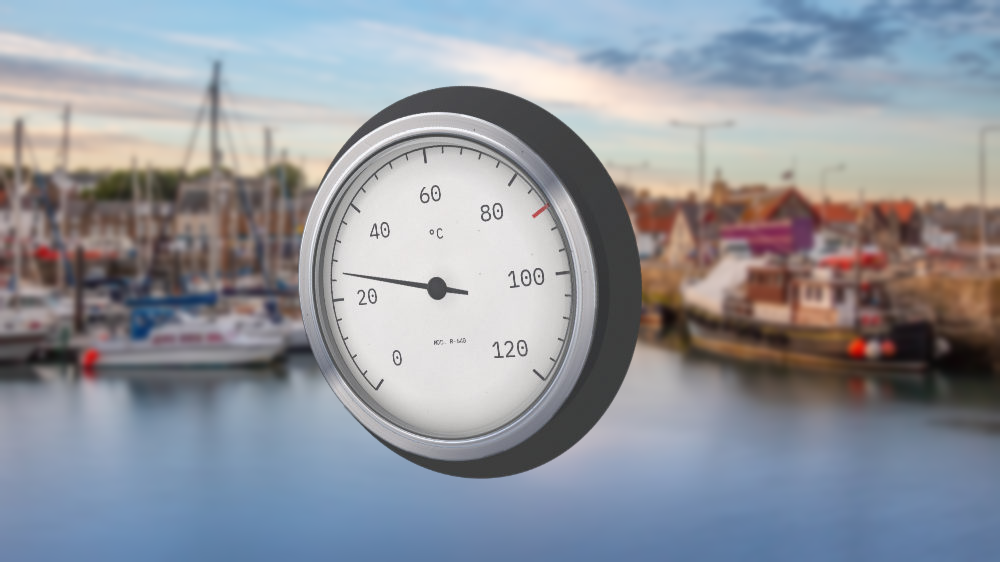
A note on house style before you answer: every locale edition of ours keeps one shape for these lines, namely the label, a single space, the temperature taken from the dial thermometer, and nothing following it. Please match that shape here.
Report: 26 °C
